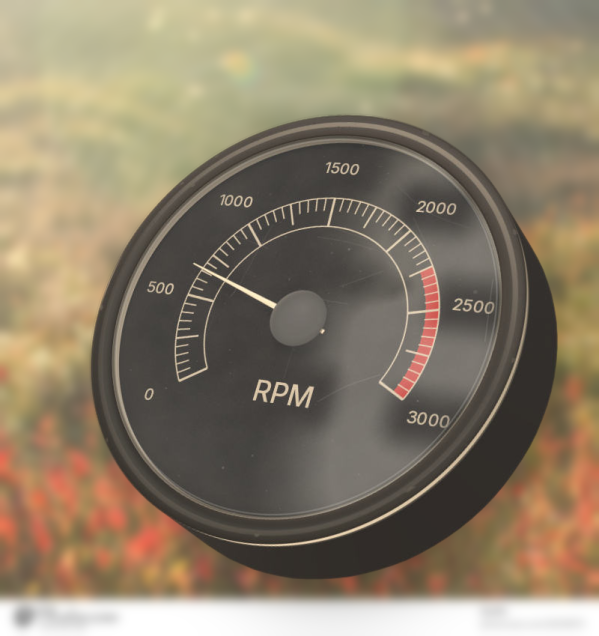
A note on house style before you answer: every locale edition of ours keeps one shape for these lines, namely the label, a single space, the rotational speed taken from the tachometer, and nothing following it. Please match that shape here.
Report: 650 rpm
